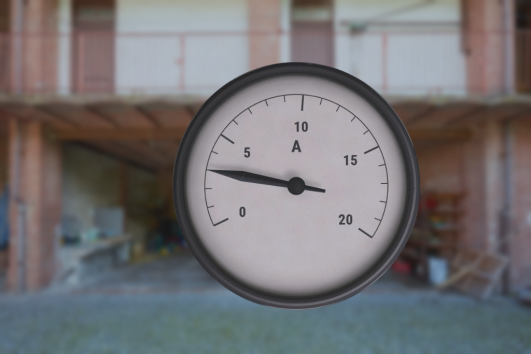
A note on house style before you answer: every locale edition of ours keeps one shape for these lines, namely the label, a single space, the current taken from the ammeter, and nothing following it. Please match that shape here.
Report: 3 A
